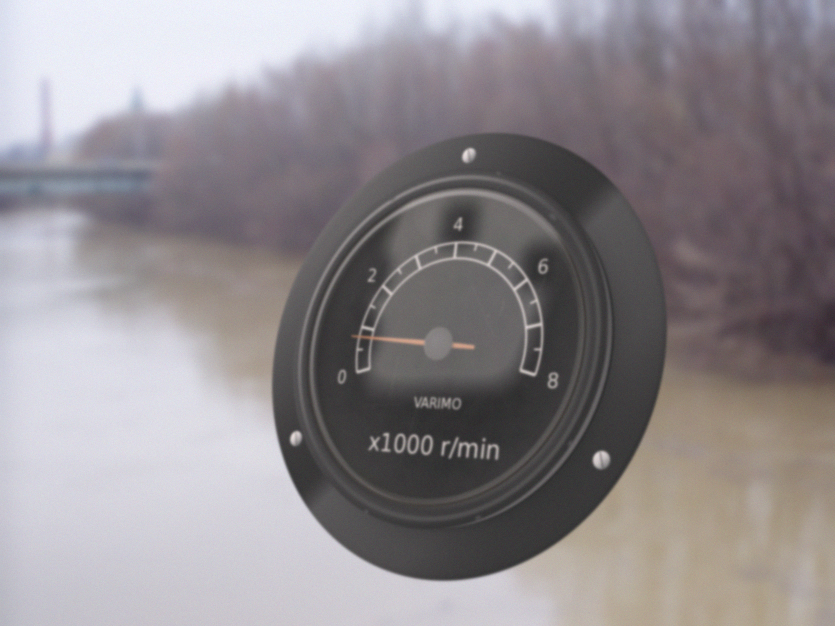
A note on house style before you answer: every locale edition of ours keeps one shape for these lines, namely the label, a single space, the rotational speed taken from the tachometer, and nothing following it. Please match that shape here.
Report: 750 rpm
